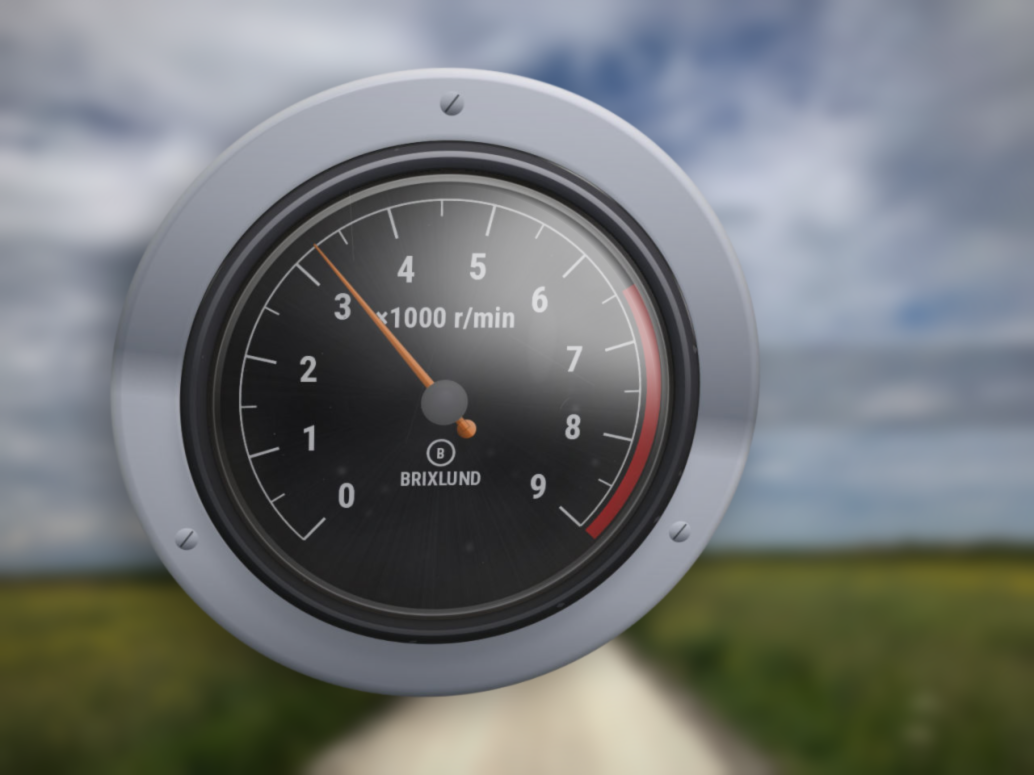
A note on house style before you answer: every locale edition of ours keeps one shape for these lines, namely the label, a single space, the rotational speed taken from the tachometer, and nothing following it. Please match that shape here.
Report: 3250 rpm
